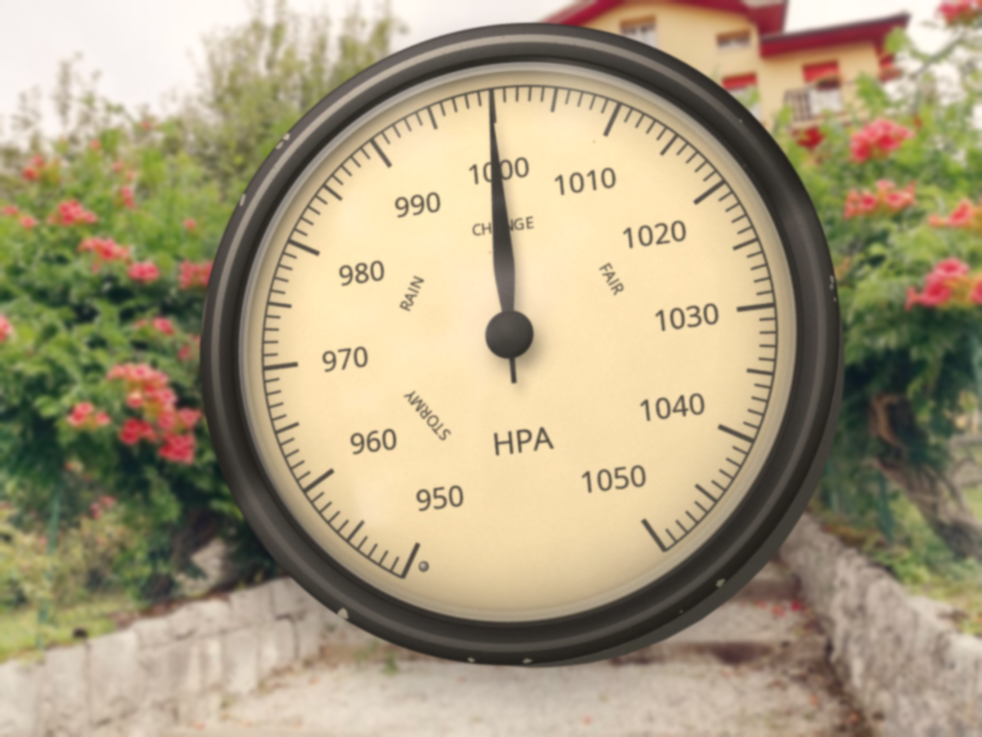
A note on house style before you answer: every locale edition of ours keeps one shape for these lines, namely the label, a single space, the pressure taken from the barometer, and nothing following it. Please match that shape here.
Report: 1000 hPa
